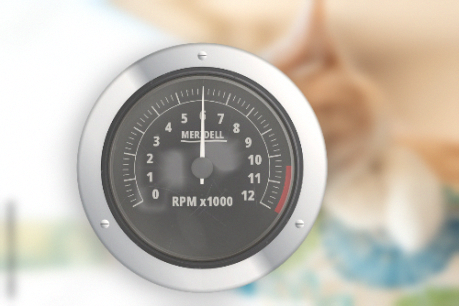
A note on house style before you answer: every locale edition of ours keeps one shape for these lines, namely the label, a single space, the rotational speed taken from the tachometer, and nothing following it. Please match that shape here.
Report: 6000 rpm
